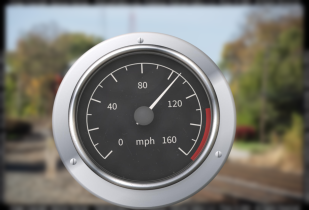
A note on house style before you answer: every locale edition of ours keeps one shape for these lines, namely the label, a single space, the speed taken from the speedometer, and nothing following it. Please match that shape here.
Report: 105 mph
